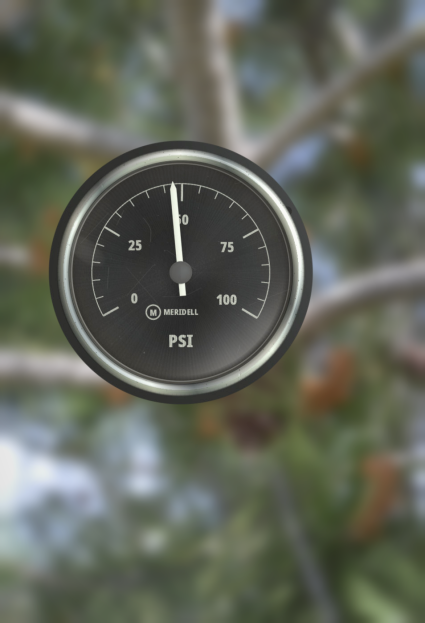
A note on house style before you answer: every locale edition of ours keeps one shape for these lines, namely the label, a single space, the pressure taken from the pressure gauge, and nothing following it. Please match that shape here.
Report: 47.5 psi
